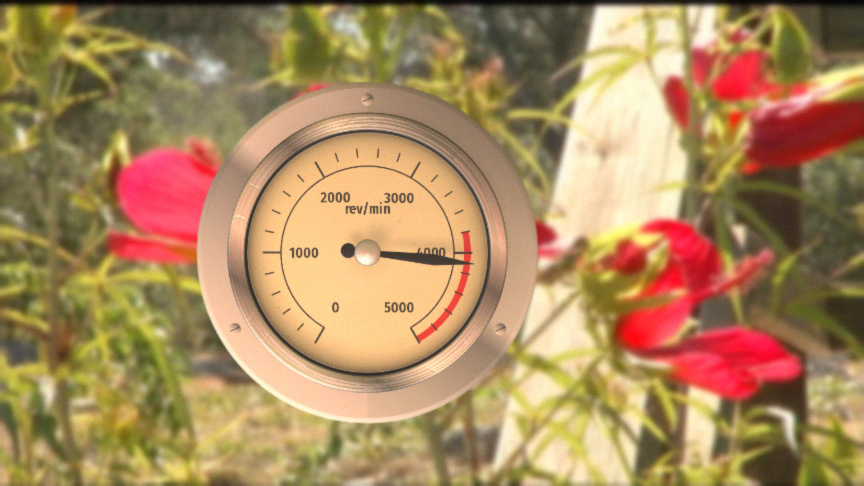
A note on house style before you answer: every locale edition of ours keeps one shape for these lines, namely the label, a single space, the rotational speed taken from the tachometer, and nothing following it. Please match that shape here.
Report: 4100 rpm
